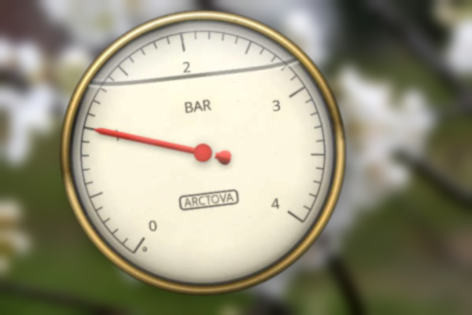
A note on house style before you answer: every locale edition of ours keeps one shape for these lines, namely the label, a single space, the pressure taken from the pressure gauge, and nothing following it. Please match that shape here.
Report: 1 bar
